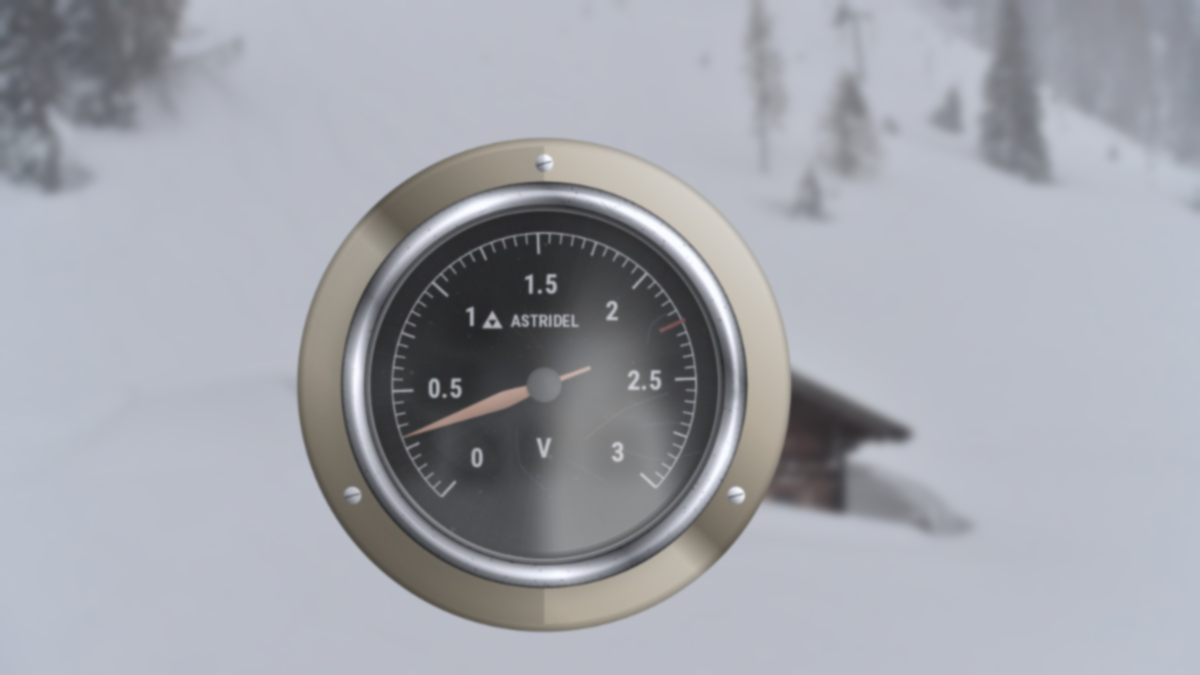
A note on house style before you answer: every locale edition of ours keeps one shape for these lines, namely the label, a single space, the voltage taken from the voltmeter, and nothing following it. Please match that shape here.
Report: 0.3 V
